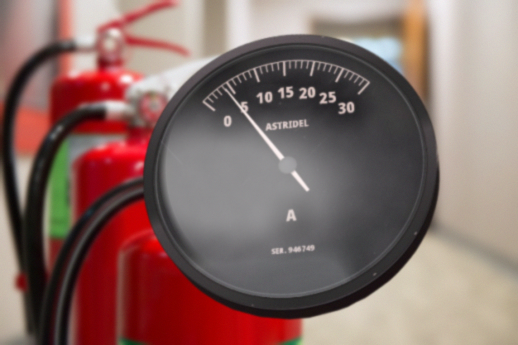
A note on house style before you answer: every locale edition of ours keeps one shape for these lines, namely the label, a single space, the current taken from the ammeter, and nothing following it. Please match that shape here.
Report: 4 A
